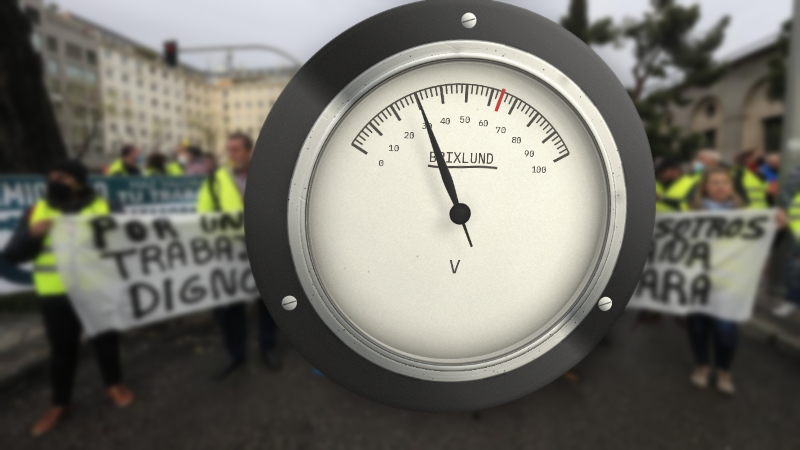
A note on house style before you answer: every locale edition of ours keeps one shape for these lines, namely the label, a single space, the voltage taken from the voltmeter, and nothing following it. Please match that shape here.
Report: 30 V
